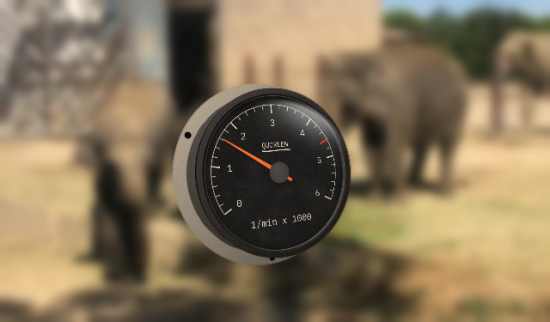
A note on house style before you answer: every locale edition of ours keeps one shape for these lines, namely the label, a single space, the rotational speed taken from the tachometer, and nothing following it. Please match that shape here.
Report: 1600 rpm
